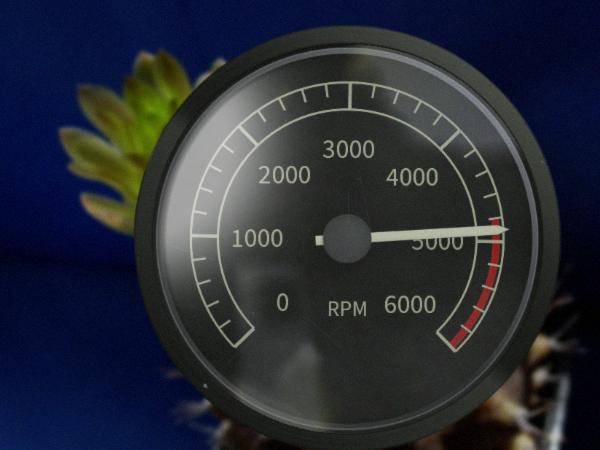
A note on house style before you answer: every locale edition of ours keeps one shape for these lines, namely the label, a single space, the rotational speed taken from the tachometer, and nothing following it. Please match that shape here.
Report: 4900 rpm
